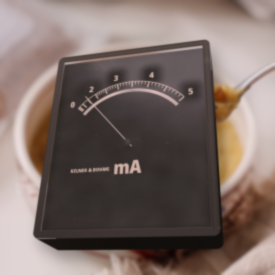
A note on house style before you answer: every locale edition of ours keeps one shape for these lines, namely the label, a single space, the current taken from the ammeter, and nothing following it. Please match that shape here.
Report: 1.5 mA
